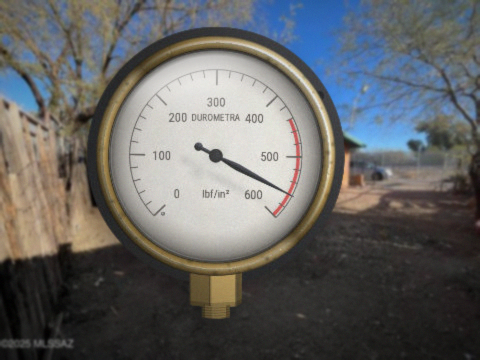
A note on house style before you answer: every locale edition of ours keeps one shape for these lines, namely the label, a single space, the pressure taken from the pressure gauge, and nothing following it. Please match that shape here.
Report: 560 psi
